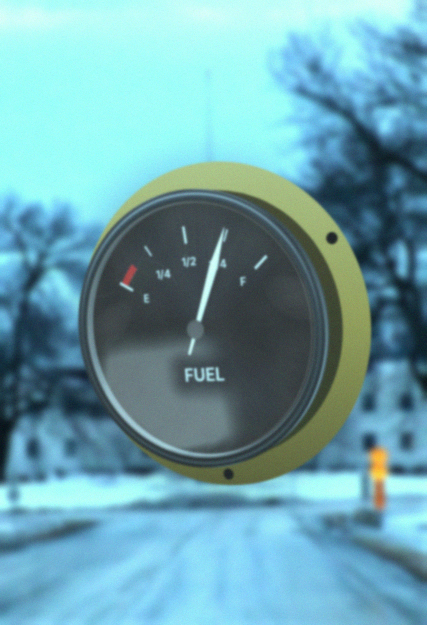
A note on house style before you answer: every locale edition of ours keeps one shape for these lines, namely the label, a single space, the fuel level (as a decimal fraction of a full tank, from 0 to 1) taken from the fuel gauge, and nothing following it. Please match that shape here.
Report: 0.75
